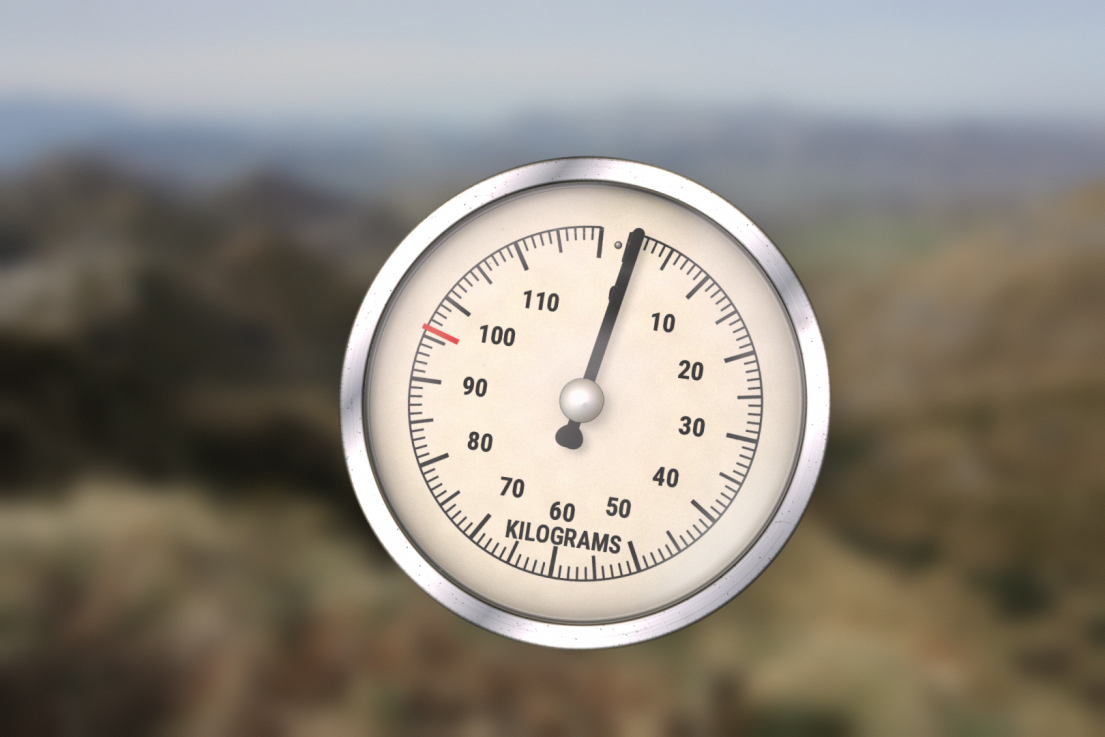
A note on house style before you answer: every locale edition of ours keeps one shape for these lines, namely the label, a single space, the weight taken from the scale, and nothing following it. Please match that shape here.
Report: 1 kg
